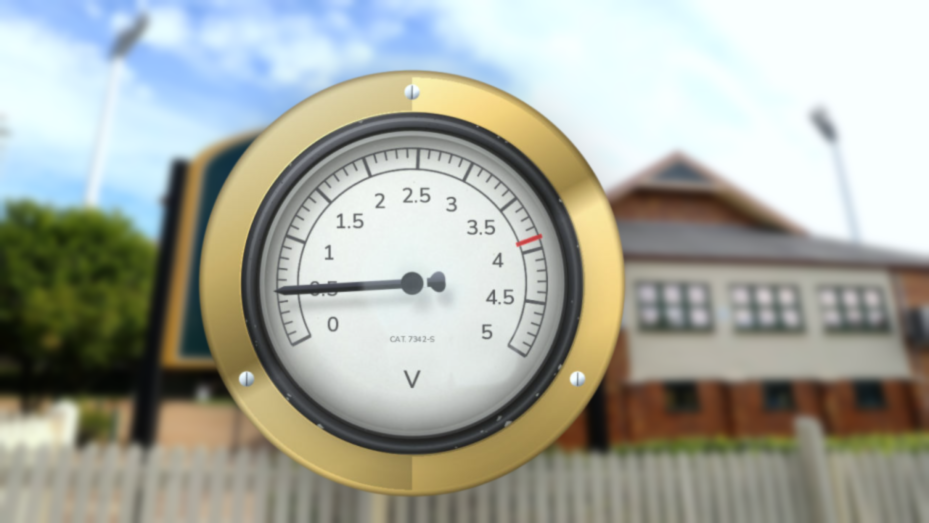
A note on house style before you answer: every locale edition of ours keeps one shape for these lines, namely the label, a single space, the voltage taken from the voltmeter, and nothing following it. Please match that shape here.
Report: 0.5 V
